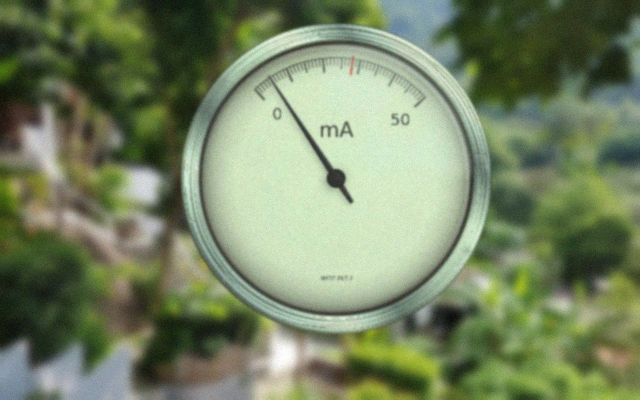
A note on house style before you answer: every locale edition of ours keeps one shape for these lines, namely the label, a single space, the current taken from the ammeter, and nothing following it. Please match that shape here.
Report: 5 mA
